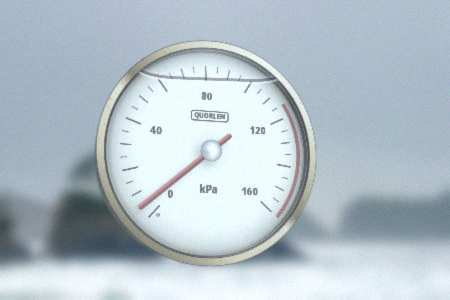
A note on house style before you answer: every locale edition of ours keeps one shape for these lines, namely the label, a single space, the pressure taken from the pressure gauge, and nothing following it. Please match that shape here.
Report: 5 kPa
